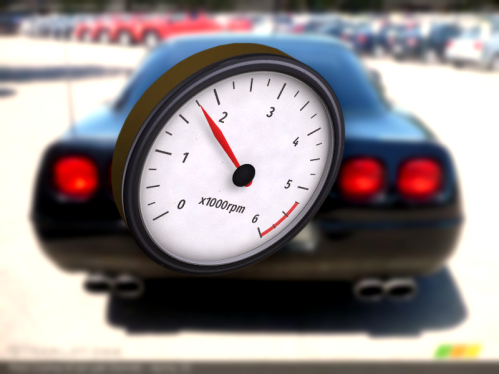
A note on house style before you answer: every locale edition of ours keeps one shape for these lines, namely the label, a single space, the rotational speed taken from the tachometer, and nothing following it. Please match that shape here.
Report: 1750 rpm
